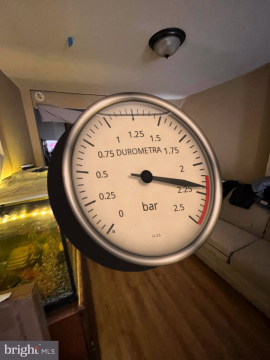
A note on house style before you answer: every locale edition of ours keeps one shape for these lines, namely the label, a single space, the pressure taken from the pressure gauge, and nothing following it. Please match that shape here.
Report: 2.2 bar
